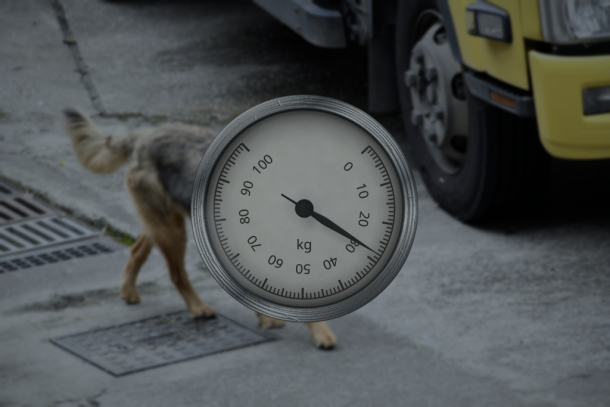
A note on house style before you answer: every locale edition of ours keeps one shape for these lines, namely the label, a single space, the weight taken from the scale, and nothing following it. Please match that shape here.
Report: 28 kg
